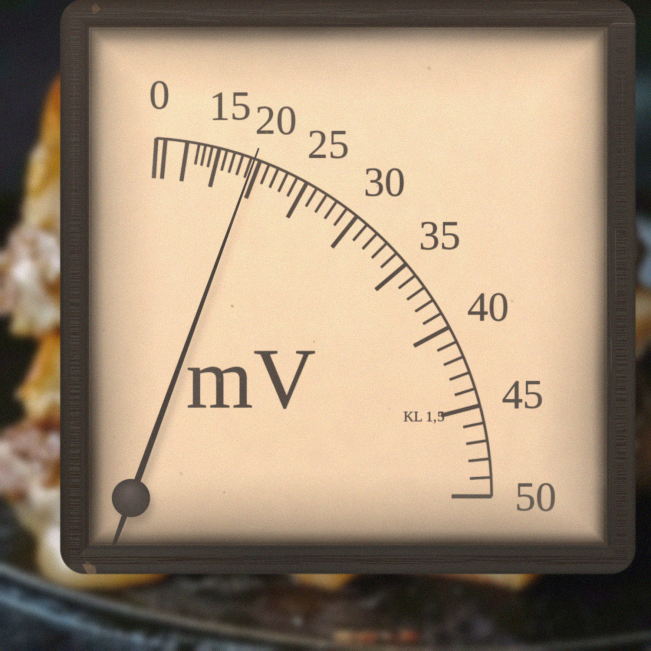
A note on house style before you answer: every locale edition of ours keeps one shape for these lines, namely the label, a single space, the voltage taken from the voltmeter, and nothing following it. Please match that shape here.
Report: 19.5 mV
